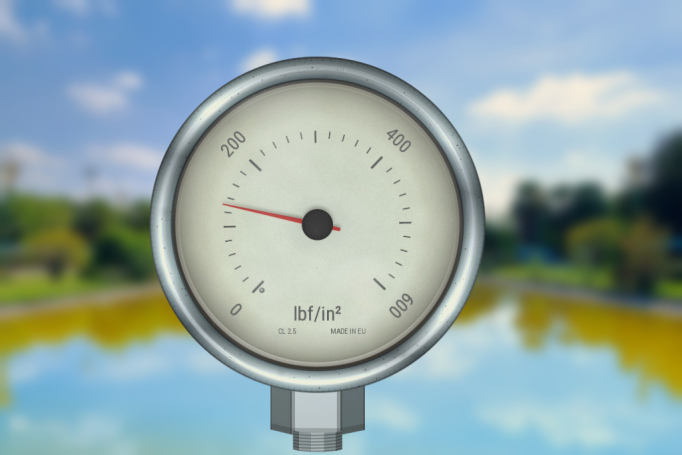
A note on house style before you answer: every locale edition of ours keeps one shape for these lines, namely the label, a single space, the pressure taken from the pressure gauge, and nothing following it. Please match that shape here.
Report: 130 psi
